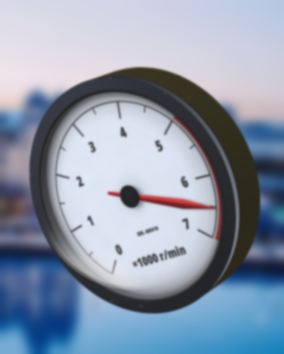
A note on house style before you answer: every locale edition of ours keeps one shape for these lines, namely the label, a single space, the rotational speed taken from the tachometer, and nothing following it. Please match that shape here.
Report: 6500 rpm
